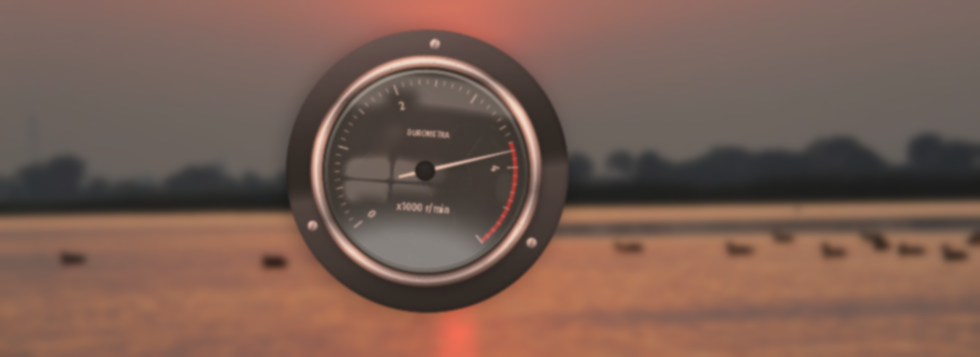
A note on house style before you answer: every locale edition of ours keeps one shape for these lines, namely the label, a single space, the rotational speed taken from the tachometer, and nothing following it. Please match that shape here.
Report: 3800 rpm
